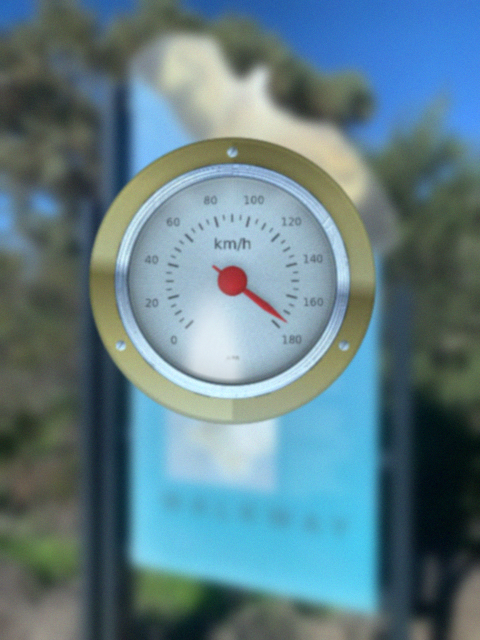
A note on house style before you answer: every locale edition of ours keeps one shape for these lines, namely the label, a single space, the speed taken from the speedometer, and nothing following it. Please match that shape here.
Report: 175 km/h
